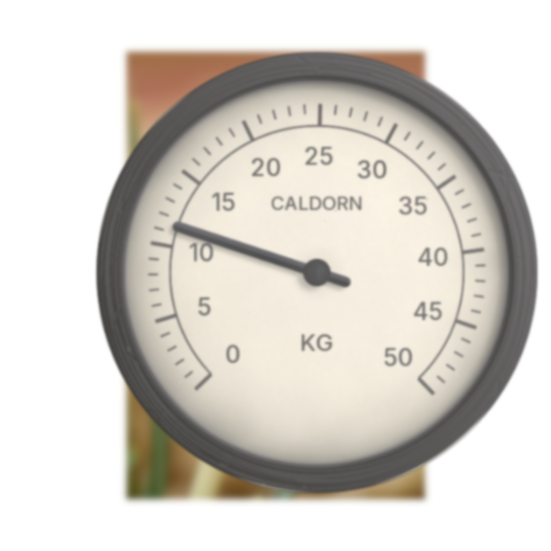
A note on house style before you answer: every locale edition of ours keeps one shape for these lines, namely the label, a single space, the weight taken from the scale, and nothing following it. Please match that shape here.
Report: 11.5 kg
